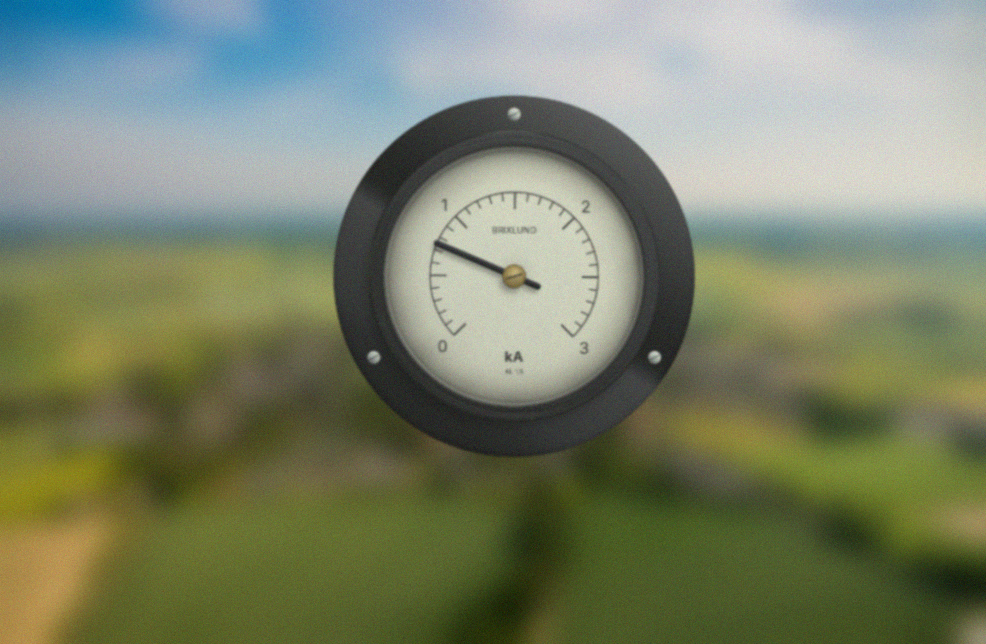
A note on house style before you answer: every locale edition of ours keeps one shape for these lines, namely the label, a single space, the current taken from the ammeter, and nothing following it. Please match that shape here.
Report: 0.75 kA
